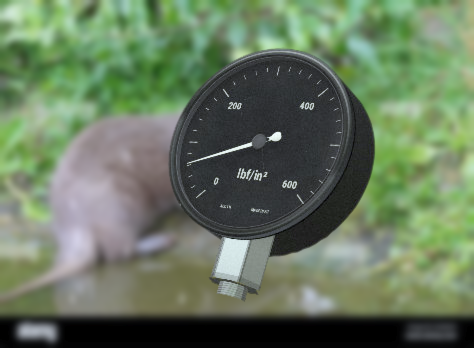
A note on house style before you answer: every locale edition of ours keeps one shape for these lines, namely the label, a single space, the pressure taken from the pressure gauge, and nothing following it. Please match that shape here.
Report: 60 psi
